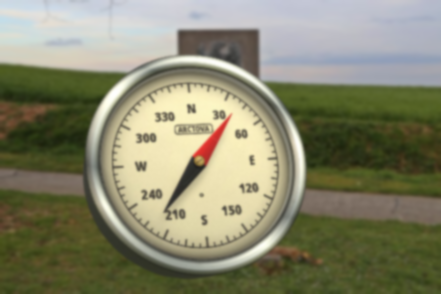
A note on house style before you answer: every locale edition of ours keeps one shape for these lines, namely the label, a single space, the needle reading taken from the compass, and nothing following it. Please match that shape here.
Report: 40 °
